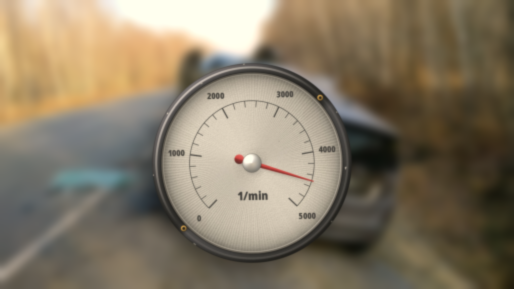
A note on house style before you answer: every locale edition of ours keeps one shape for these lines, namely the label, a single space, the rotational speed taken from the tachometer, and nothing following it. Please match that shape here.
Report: 4500 rpm
